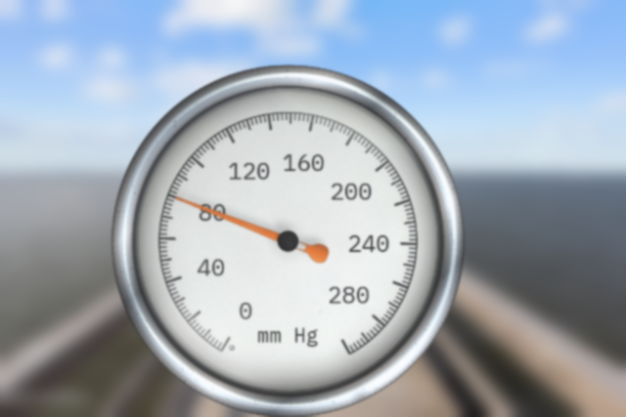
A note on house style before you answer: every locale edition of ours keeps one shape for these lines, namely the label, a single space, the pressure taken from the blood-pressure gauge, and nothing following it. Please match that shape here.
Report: 80 mmHg
